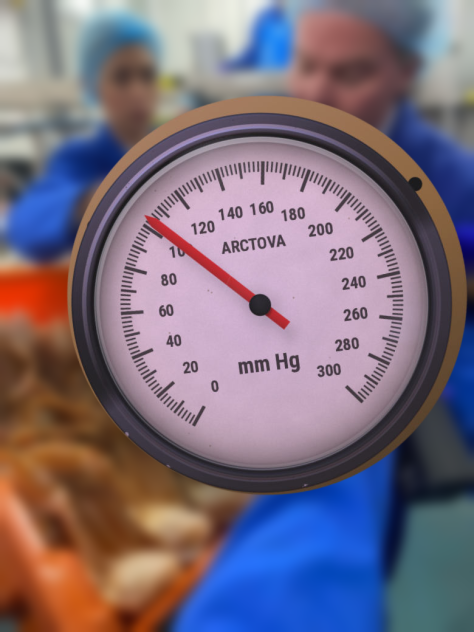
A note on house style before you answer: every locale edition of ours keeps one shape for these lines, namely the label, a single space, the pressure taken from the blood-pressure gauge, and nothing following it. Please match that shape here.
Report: 104 mmHg
